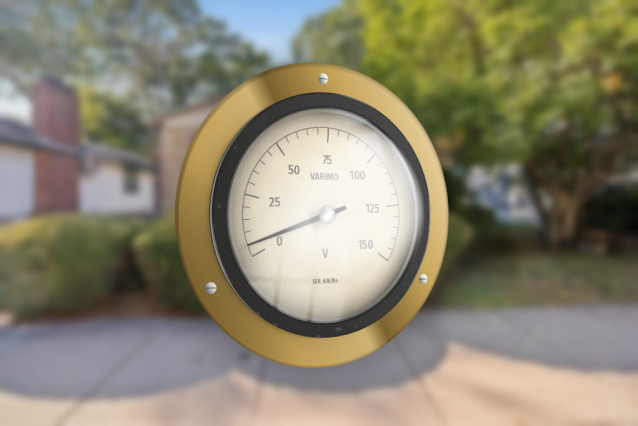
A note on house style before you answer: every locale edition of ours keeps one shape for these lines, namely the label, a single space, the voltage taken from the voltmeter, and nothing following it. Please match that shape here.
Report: 5 V
